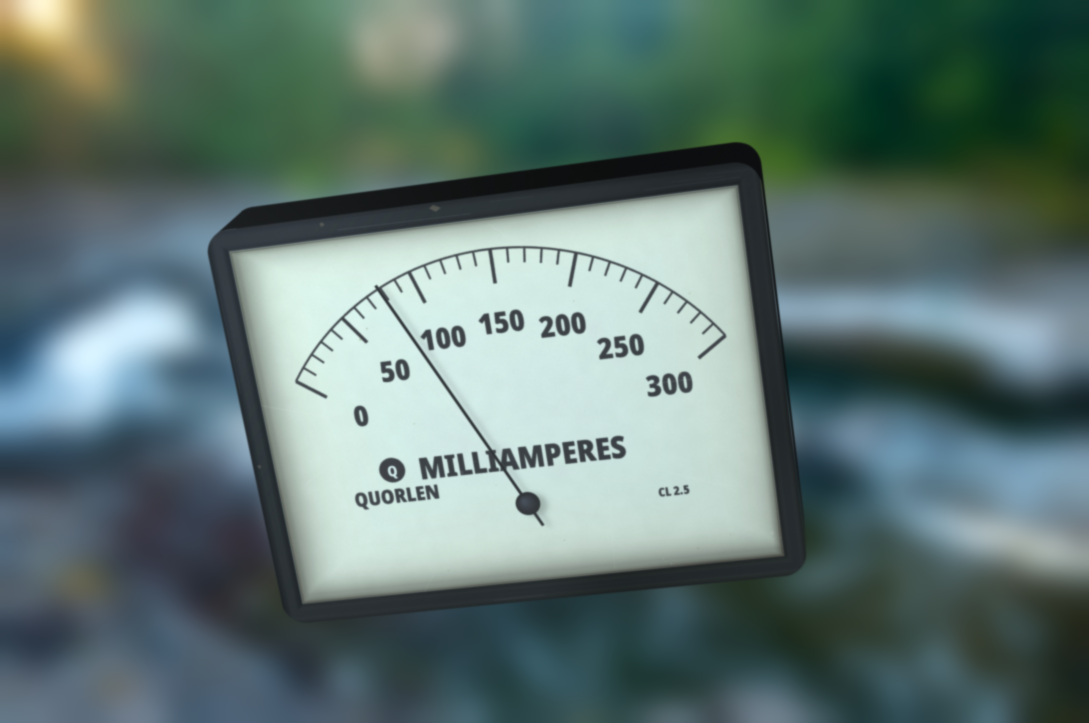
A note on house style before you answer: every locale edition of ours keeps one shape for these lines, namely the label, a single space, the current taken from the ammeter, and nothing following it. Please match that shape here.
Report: 80 mA
